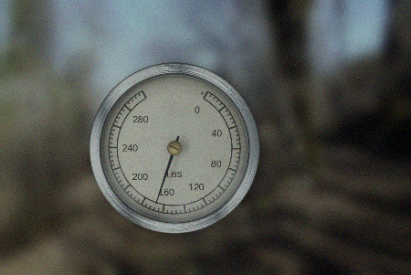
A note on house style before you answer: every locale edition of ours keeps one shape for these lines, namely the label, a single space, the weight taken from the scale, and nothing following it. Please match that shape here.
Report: 168 lb
